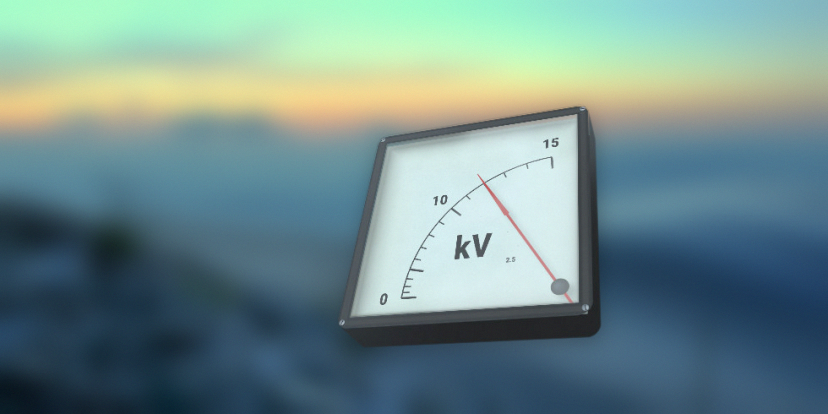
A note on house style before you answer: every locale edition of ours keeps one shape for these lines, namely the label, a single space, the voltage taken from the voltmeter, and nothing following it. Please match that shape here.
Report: 12 kV
